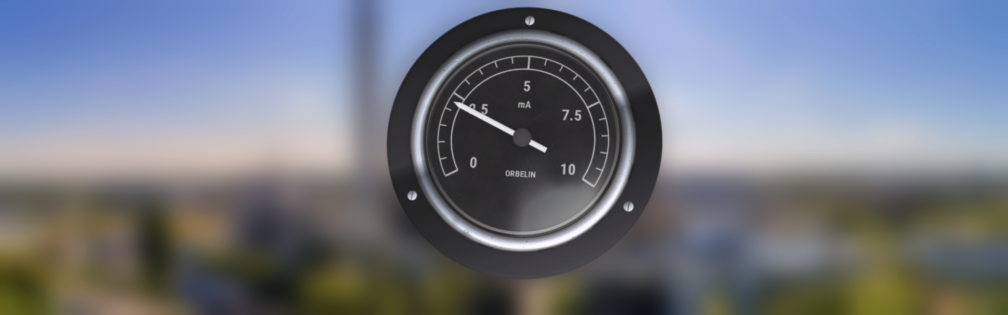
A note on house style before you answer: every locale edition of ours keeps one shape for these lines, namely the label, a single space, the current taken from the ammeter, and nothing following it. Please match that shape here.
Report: 2.25 mA
